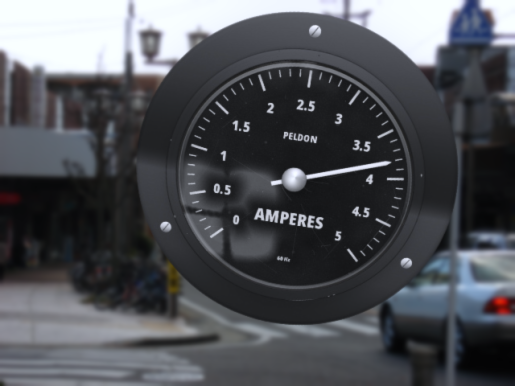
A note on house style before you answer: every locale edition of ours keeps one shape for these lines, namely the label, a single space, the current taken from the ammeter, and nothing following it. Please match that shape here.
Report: 3.8 A
